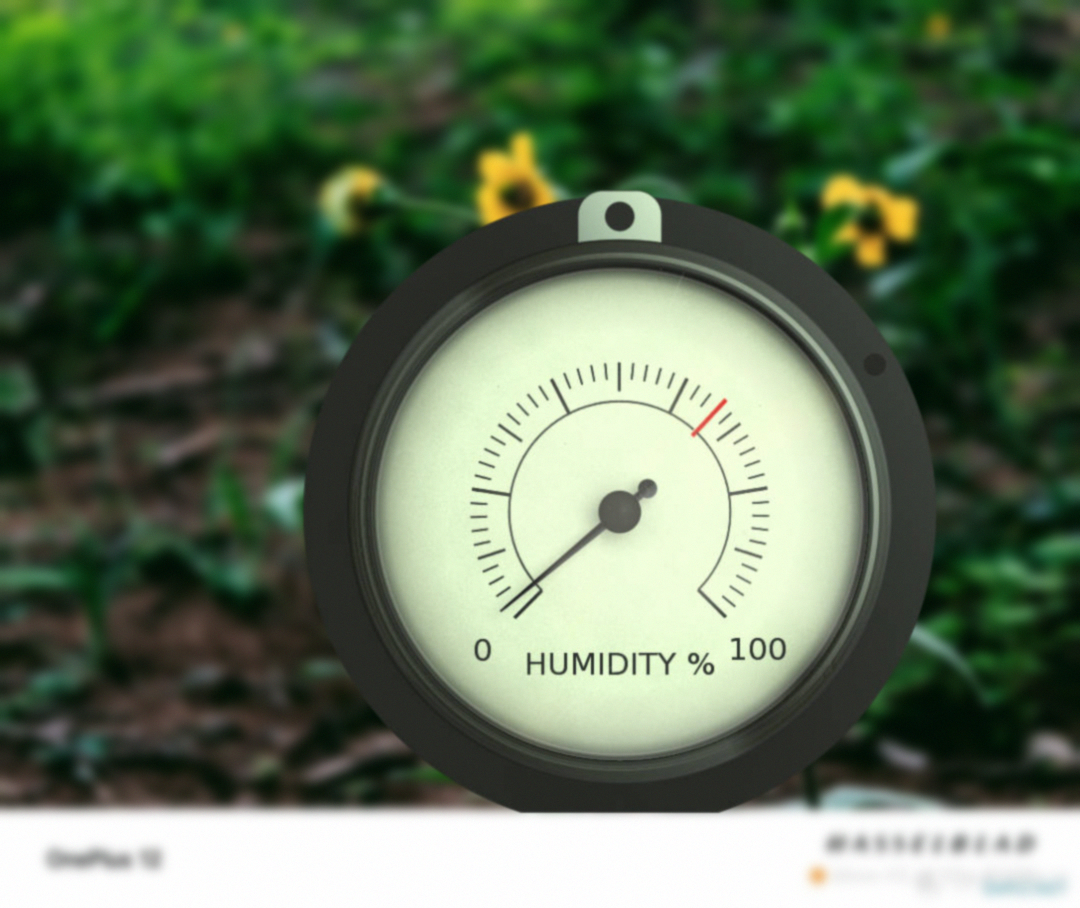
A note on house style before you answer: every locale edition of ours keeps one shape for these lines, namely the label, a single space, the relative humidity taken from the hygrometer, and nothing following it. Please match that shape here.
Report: 2 %
